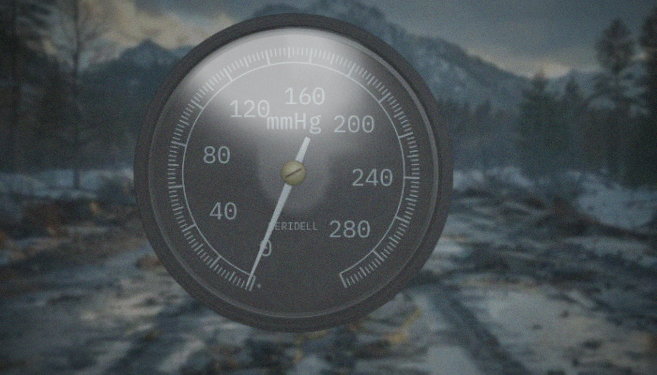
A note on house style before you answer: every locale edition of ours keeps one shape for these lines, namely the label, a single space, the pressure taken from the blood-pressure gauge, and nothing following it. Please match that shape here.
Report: 2 mmHg
